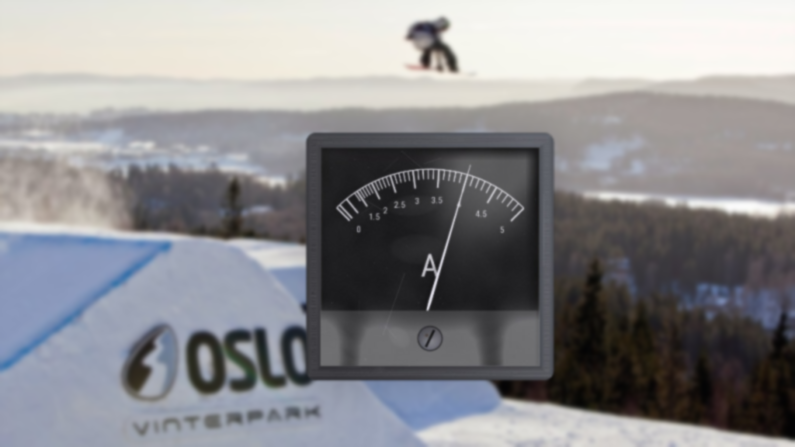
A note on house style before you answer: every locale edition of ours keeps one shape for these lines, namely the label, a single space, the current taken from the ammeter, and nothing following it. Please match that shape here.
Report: 4 A
